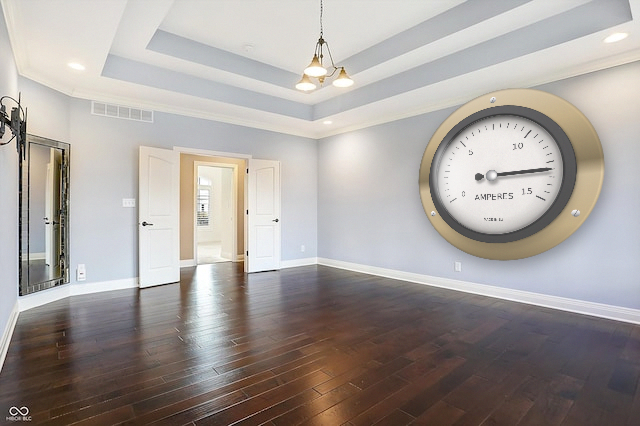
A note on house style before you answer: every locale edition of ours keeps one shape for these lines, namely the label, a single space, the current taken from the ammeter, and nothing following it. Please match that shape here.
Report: 13 A
